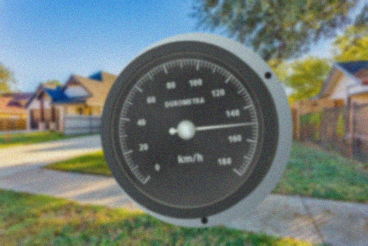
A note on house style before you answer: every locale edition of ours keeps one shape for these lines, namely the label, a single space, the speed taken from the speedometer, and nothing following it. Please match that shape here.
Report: 150 km/h
